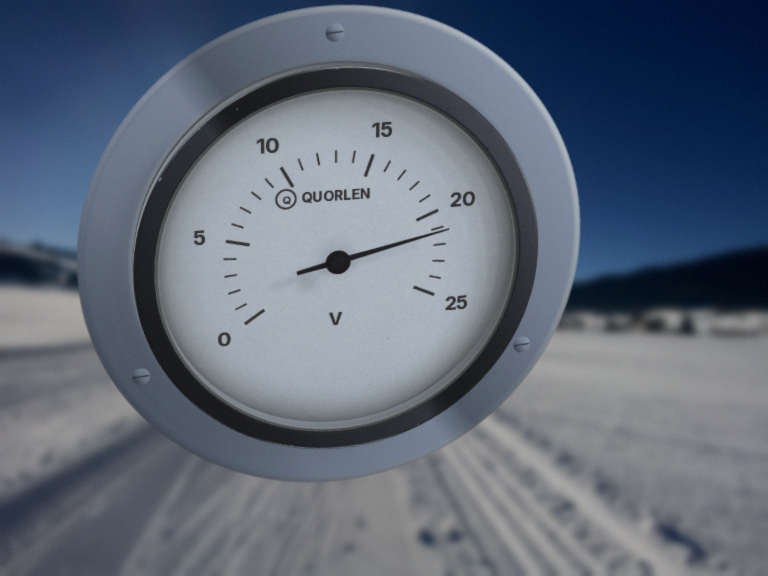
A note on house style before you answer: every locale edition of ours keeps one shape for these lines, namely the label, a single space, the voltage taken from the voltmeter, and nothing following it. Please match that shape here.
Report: 21 V
